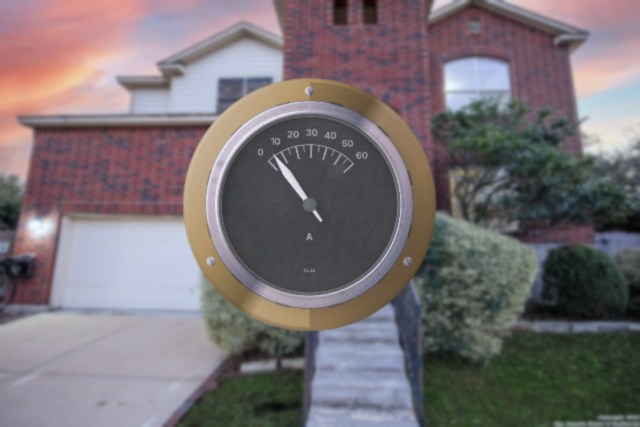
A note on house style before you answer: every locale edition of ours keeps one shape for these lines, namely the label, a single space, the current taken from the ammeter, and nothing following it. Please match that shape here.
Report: 5 A
